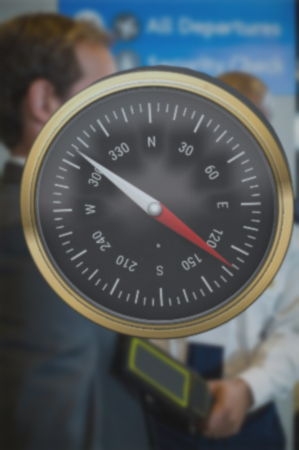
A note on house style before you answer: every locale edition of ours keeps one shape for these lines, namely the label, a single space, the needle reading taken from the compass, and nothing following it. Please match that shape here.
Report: 130 °
